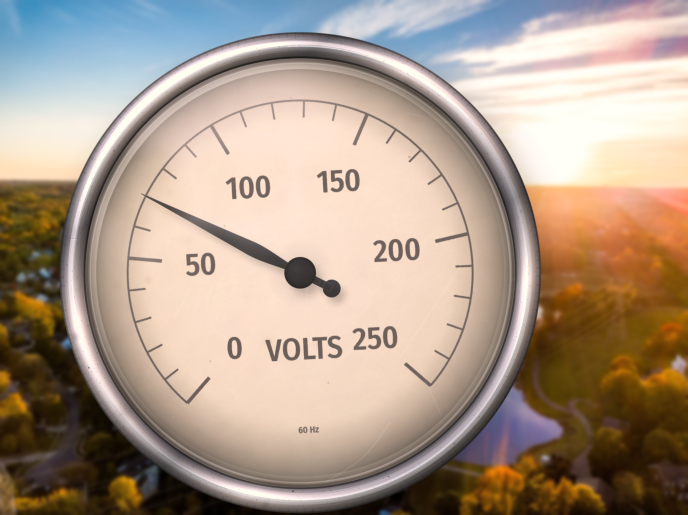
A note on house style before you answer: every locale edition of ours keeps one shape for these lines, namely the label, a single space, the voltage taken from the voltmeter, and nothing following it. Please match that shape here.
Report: 70 V
